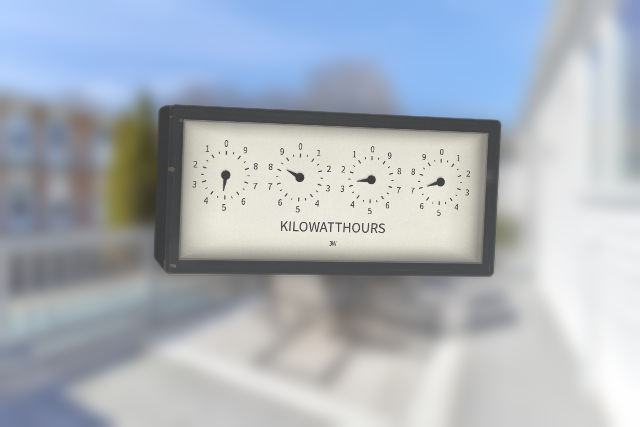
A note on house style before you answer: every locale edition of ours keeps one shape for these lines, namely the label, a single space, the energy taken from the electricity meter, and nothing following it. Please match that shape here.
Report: 4827 kWh
